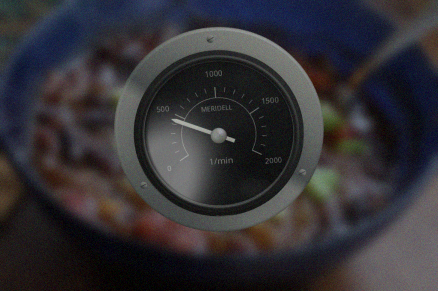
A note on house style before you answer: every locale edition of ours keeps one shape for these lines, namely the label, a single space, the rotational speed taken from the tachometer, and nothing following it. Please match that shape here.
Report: 450 rpm
